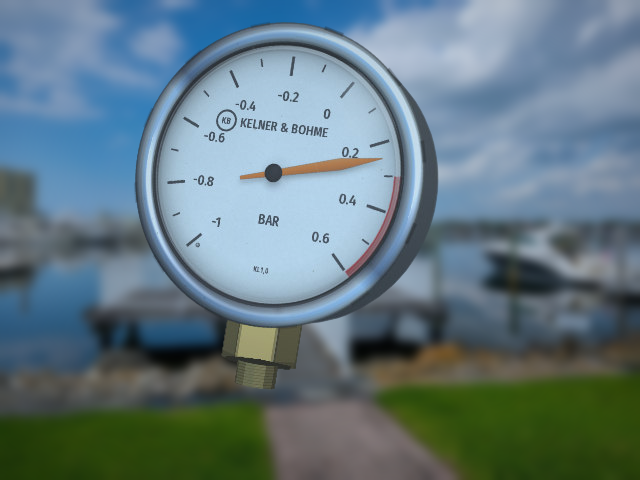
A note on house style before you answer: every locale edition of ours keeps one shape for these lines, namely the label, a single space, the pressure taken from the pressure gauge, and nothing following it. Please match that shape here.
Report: 0.25 bar
